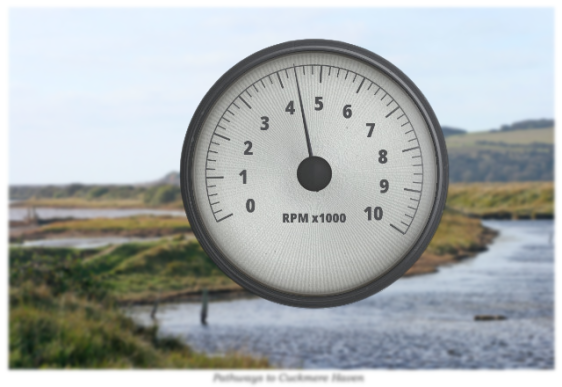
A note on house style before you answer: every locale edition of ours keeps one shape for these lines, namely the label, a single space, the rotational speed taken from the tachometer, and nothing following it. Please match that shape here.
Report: 4400 rpm
